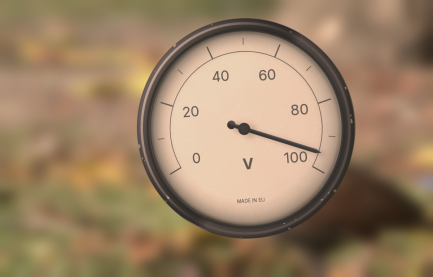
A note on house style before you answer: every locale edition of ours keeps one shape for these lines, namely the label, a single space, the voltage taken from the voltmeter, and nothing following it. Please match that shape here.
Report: 95 V
